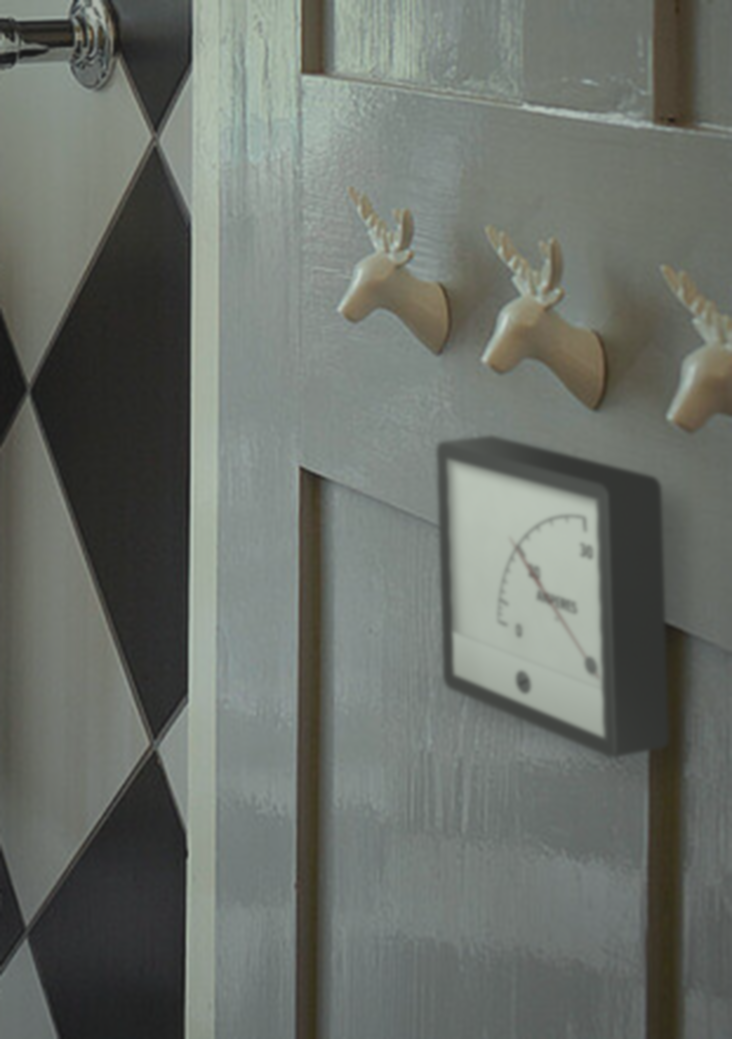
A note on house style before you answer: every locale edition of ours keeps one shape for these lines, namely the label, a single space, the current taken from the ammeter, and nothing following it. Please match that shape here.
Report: 20 A
